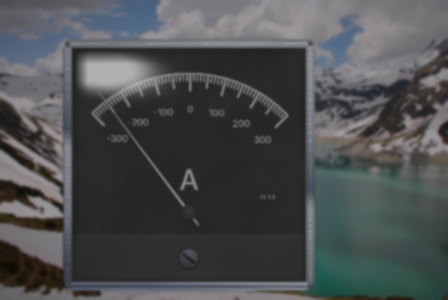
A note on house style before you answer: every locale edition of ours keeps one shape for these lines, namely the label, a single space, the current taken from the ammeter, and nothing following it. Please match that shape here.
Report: -250 A
